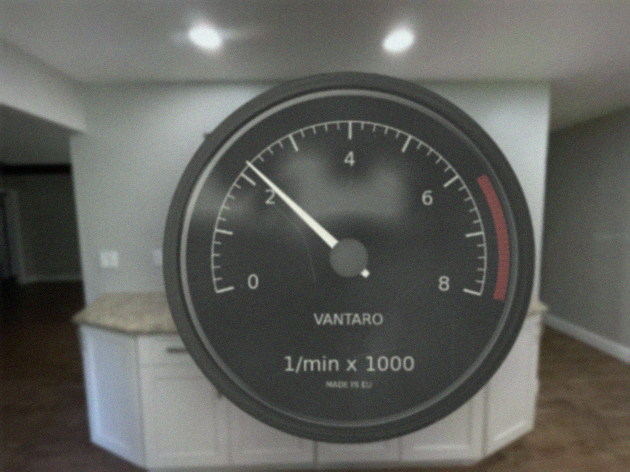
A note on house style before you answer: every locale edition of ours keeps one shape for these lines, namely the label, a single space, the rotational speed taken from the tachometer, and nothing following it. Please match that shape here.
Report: 2200 rpm
